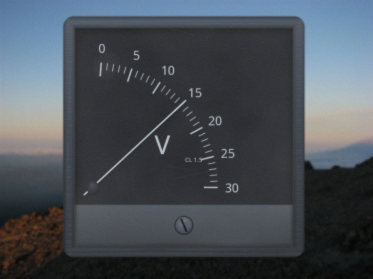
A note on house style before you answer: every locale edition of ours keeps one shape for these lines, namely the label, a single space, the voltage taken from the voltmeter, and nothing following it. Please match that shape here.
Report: 15 V
